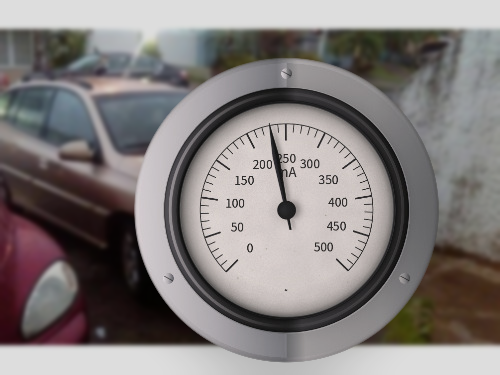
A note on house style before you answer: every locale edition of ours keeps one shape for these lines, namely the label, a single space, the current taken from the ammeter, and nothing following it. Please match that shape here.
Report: 230 mA
